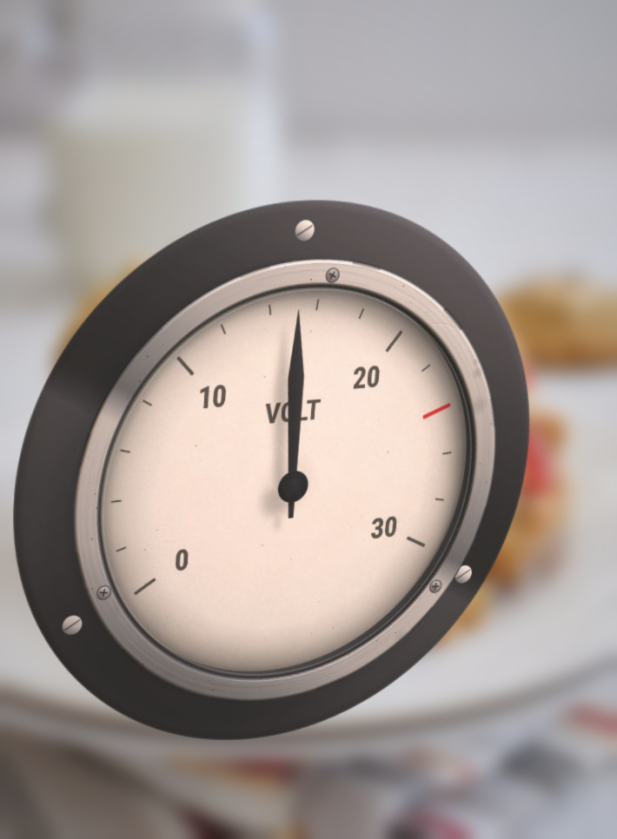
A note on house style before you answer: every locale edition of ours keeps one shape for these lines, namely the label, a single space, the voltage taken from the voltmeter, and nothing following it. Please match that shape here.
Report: 15 V
